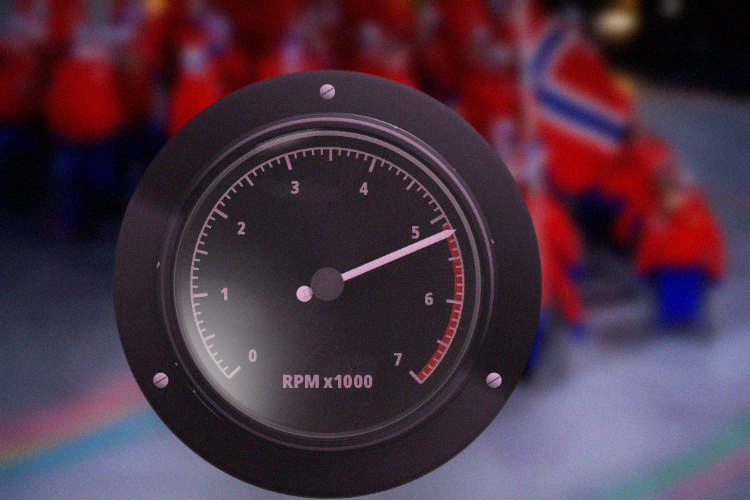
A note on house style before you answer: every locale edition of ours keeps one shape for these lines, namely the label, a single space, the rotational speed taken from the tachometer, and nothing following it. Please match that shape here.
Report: 5200 rpm
